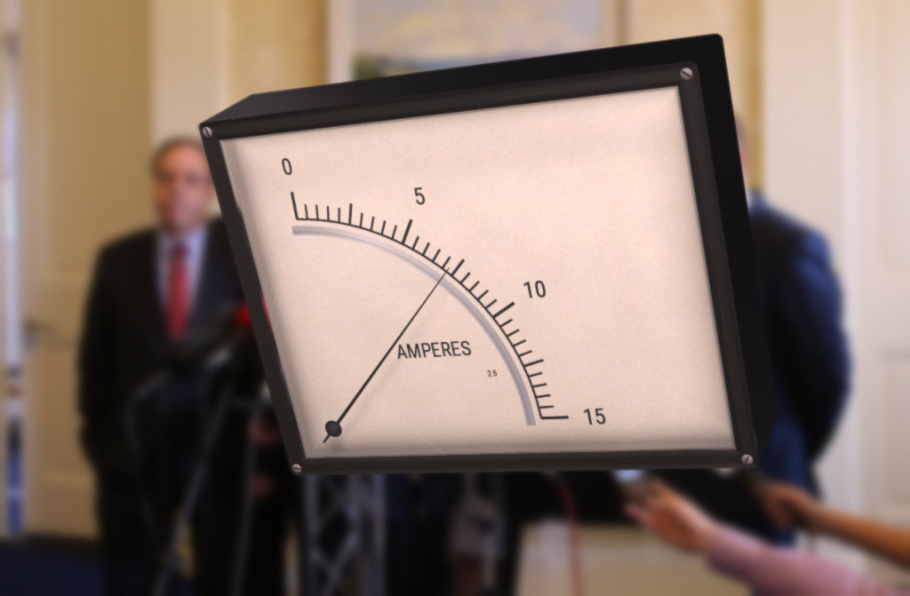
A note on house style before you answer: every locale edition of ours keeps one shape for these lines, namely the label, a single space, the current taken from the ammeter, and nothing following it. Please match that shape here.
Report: 7.25 A
